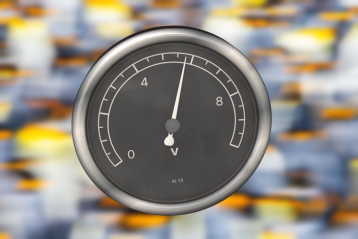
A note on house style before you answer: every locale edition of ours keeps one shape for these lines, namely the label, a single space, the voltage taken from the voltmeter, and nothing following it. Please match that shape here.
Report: 5.75 V
